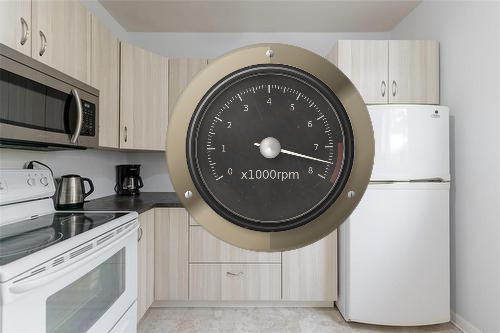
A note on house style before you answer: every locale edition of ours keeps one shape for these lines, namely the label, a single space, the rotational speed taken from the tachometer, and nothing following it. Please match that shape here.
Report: 7500 rpm
